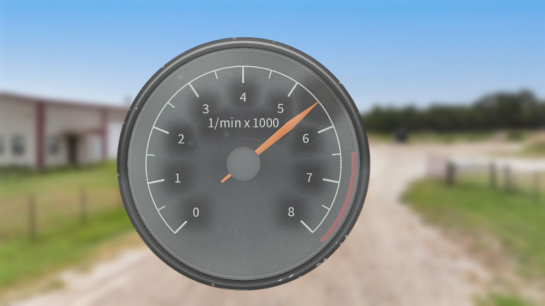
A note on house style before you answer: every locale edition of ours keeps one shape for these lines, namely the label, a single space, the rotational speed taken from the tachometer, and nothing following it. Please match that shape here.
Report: 5500 rpm
